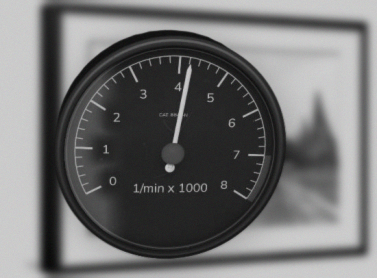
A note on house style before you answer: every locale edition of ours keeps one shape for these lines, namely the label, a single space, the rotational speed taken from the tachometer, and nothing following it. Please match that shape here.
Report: 4200 rpm
